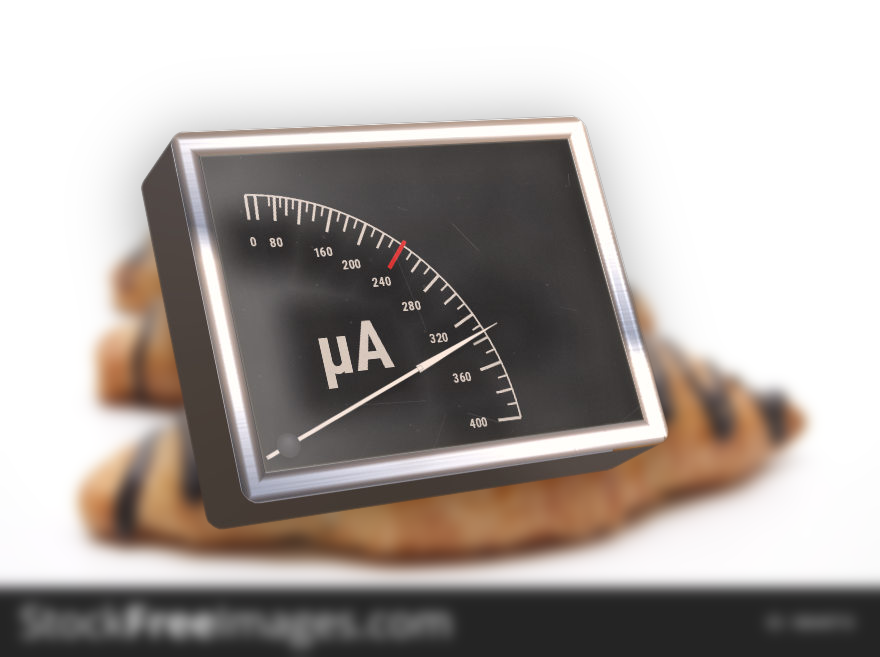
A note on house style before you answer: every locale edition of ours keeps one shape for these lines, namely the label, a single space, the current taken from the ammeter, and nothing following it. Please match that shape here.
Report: 335 µA
